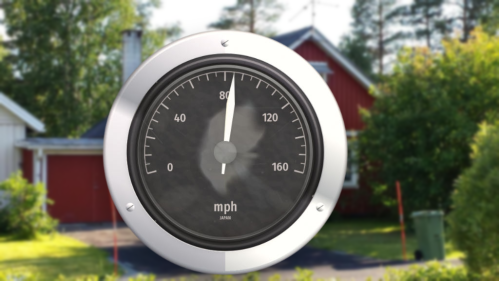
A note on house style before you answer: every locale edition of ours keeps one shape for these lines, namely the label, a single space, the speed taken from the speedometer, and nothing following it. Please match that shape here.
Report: 85 mph
